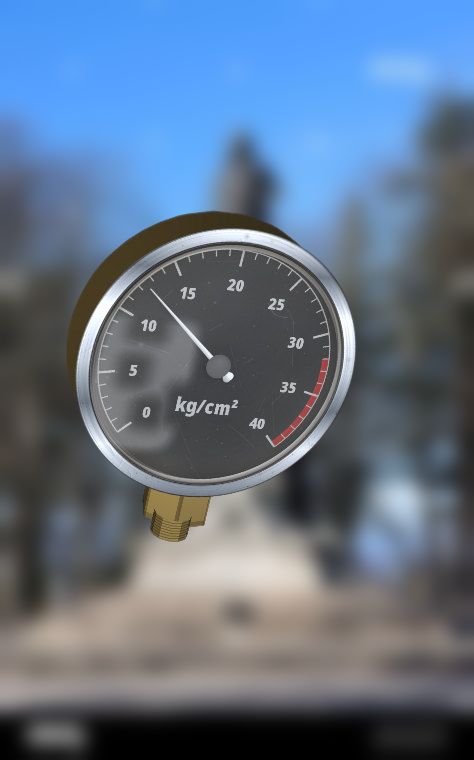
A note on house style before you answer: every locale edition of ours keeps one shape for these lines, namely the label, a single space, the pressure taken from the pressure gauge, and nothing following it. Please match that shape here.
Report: 12.5 kg/cm²
